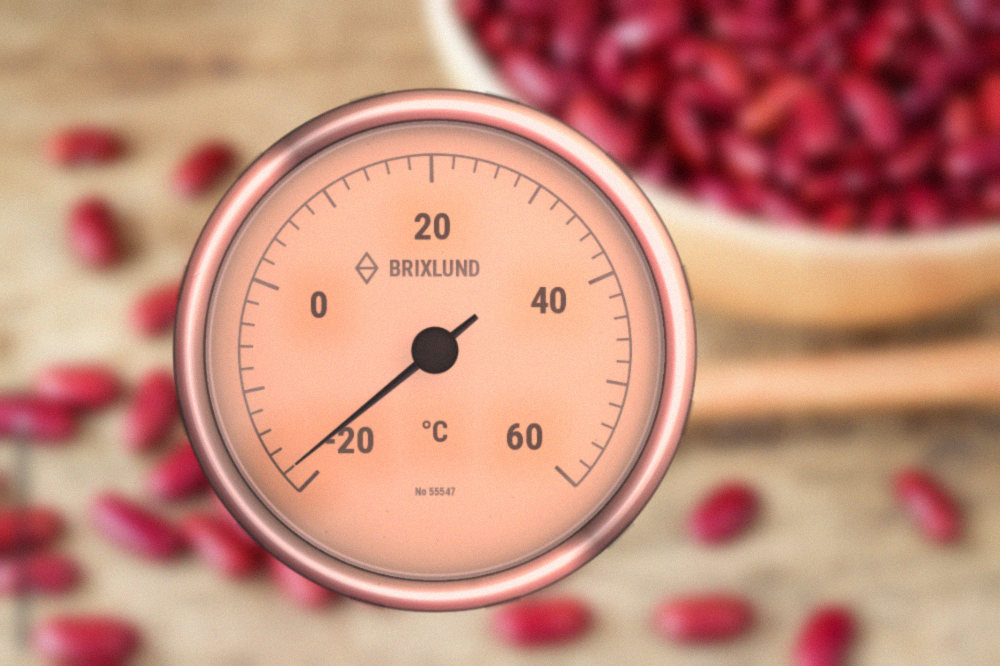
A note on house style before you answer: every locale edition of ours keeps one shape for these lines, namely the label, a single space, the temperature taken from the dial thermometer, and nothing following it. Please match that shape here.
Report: -18 °C
